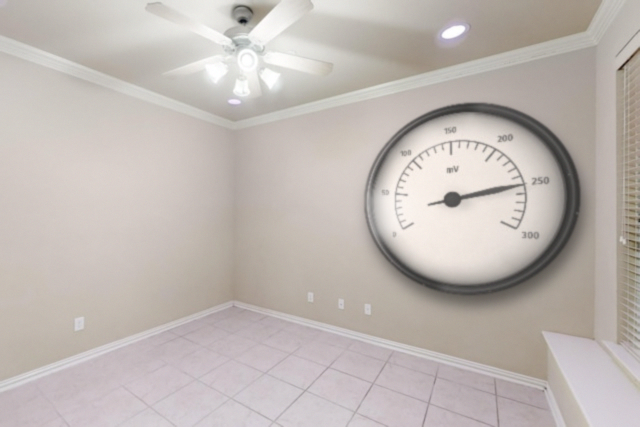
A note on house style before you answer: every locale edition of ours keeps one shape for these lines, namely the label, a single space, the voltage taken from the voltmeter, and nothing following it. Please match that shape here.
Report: 250 mV
